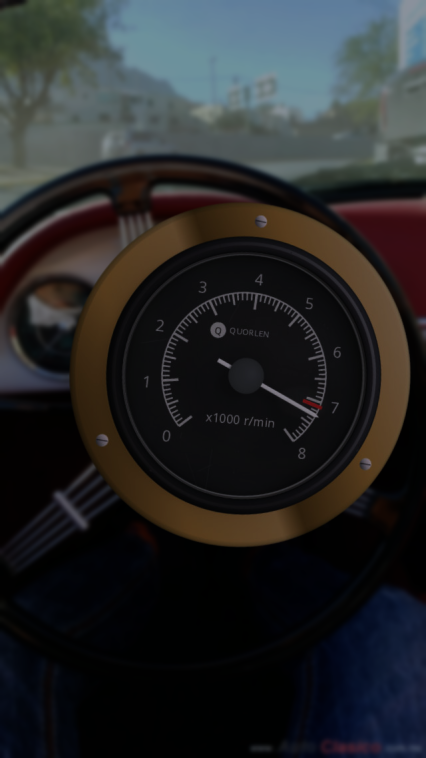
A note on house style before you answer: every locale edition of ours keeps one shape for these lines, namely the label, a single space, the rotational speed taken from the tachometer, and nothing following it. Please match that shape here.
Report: 7300 rpm
